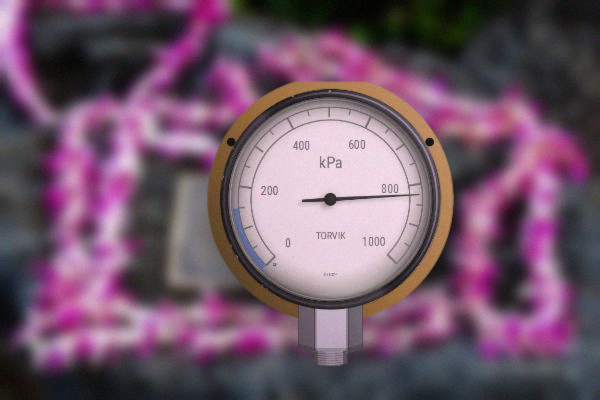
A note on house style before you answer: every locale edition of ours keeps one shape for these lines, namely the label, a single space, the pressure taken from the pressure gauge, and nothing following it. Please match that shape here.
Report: 825 kPa
